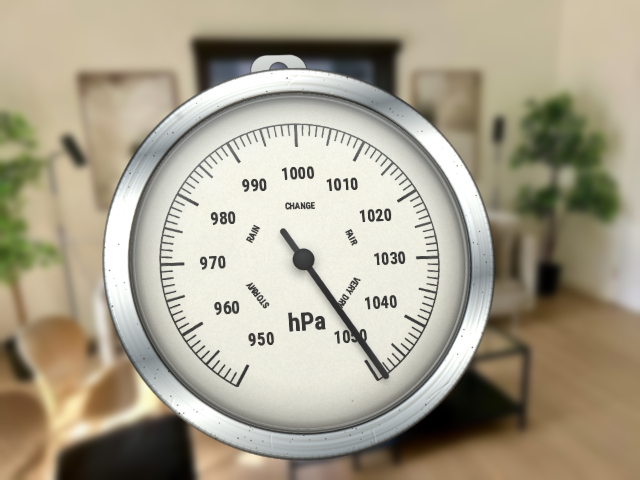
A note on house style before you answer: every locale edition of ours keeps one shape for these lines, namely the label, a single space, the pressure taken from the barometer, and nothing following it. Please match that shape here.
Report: 1049 hPa
